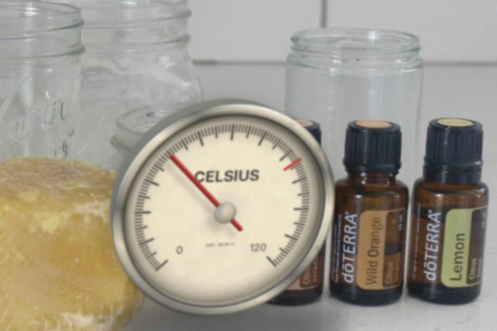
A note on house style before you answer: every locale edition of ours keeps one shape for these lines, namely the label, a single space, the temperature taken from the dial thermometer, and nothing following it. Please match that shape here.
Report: 40 °C
